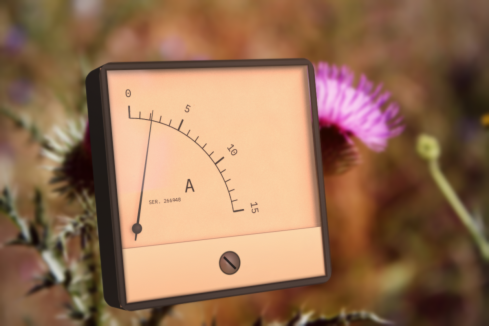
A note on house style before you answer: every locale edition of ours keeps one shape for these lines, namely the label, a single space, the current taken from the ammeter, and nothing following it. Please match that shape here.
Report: 2 A
